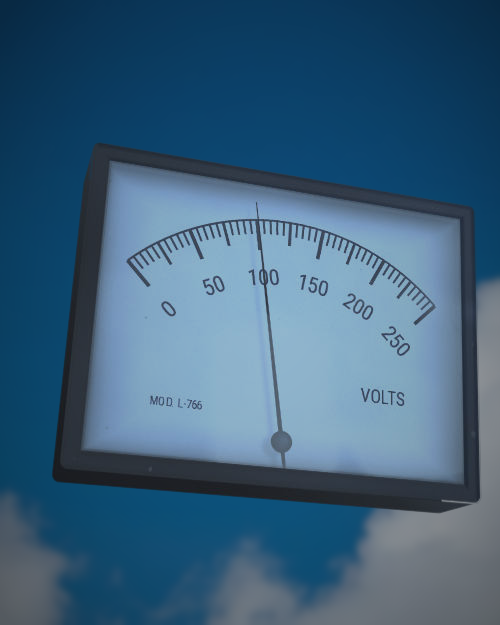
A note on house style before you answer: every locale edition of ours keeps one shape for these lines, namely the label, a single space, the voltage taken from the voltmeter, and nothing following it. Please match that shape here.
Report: 100 V
